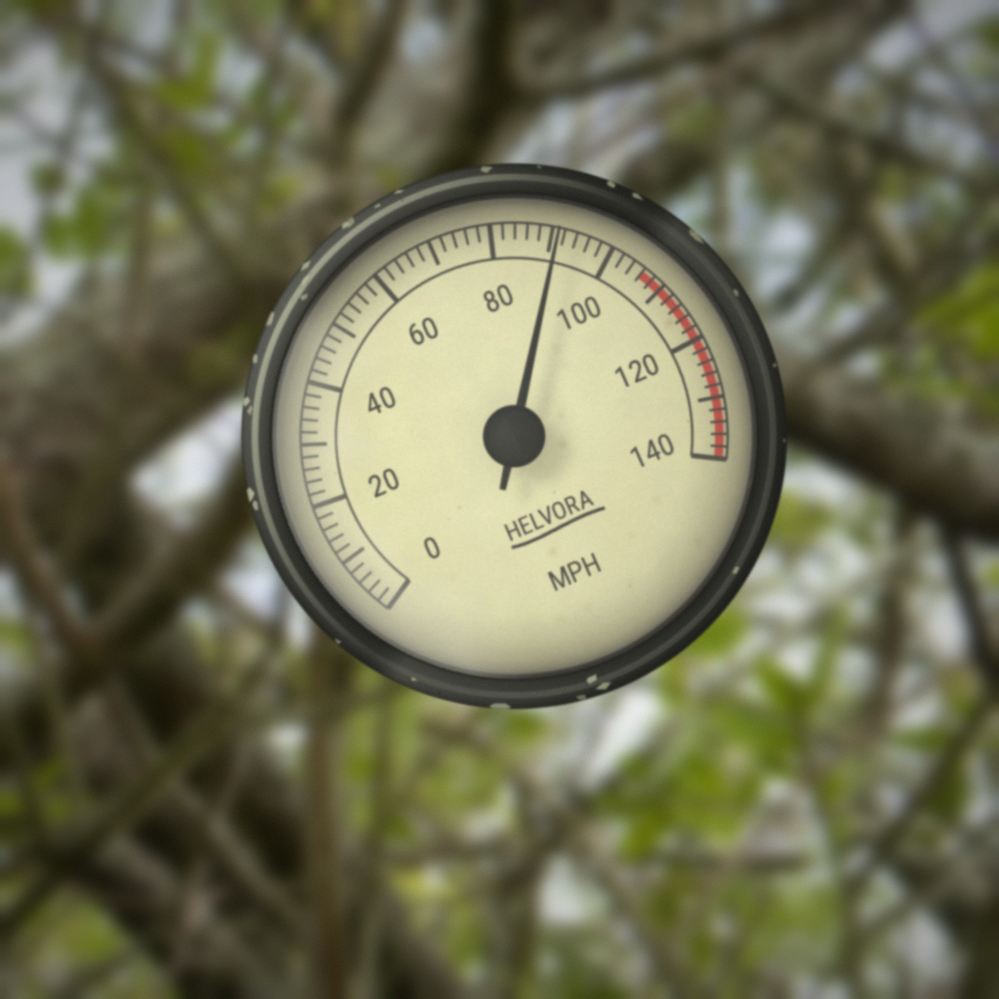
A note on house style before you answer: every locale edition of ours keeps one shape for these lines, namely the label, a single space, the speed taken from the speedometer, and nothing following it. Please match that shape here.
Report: 91 mph
